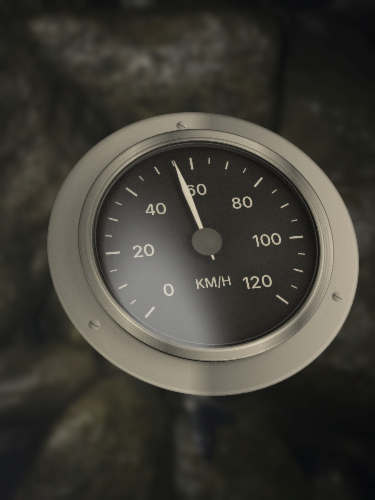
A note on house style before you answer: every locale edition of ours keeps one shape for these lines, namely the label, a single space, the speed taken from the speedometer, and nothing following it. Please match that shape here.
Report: 55 km/h
